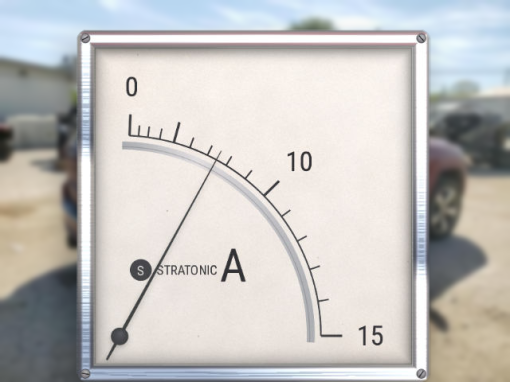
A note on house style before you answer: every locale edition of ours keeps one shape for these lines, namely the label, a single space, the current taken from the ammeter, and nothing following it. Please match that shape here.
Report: 7.5 A
